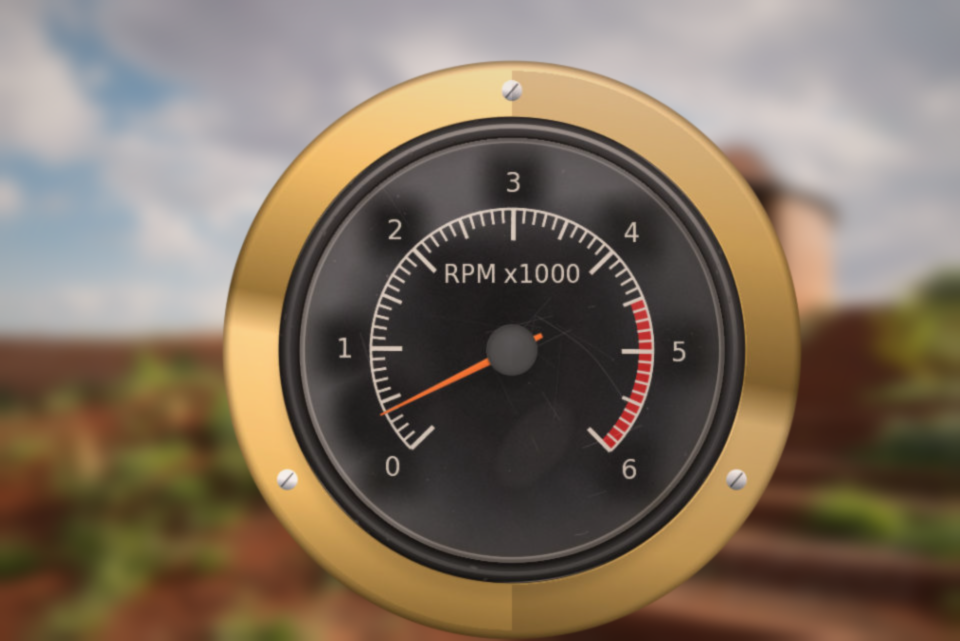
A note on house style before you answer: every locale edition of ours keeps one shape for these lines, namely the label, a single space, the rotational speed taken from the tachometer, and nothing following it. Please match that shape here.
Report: 400 rpm
